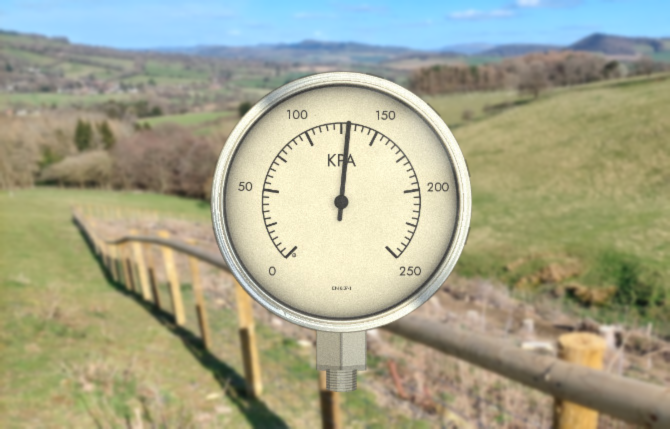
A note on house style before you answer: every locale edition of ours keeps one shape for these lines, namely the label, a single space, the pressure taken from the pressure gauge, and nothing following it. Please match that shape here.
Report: 130 kPa
